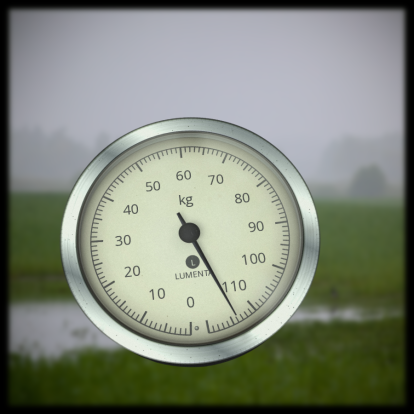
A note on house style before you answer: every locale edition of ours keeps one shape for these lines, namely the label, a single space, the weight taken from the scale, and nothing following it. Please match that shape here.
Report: 114 kg
